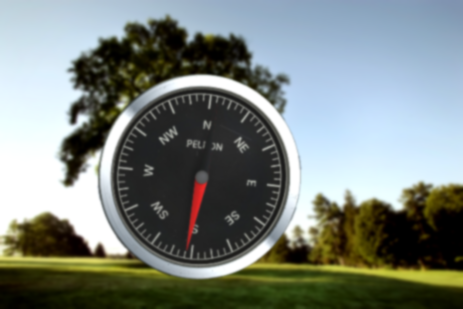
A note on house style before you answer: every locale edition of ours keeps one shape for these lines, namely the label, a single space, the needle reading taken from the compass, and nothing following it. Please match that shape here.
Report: 185 °
